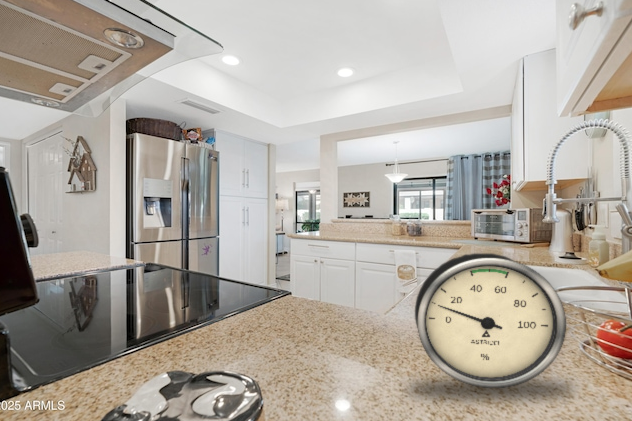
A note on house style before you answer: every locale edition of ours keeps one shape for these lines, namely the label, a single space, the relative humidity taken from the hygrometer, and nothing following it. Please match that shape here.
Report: 10 %
